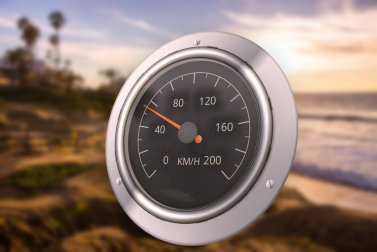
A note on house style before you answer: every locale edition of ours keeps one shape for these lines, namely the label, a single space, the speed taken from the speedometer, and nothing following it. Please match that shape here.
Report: 55 km/h
